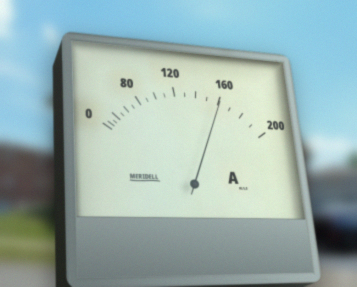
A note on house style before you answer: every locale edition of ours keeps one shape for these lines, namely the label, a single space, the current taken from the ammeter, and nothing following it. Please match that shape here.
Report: 160 A
